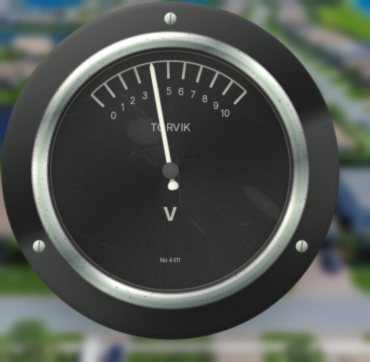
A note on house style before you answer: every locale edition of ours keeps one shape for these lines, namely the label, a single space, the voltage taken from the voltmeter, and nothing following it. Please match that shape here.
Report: 4 V
